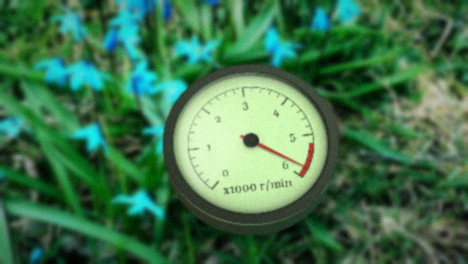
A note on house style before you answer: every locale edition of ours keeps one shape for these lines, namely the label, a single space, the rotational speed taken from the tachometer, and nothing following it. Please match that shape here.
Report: 5800 rpm
